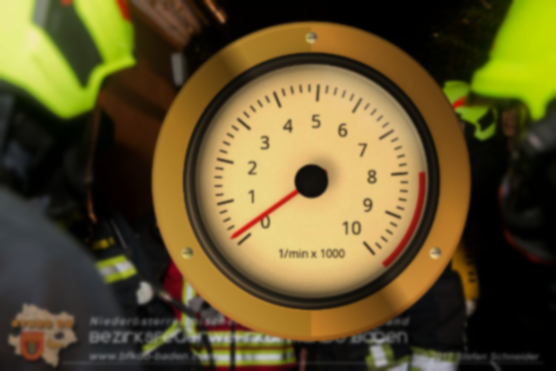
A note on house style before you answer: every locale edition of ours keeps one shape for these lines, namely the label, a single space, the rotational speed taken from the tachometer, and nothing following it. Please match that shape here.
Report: 200 rpm
